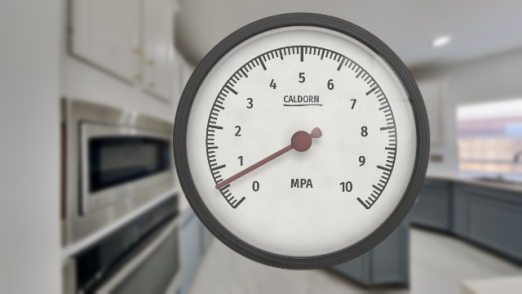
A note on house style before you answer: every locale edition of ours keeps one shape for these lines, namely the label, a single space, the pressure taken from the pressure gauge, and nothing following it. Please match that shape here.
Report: 0.6 MPa
